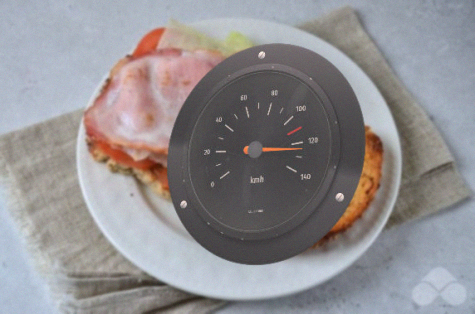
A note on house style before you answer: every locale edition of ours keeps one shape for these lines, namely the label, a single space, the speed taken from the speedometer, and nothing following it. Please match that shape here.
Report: 125 km/h
